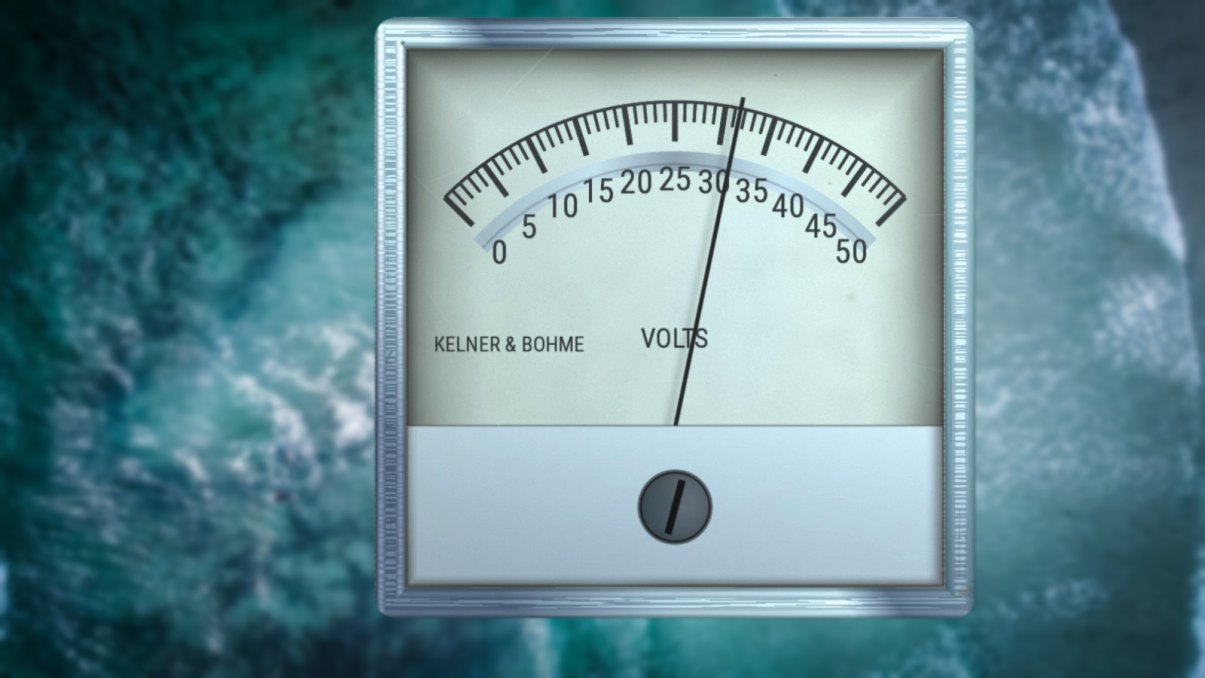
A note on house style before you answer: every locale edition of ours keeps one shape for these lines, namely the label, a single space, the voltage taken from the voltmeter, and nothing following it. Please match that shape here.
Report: 31.5 V
